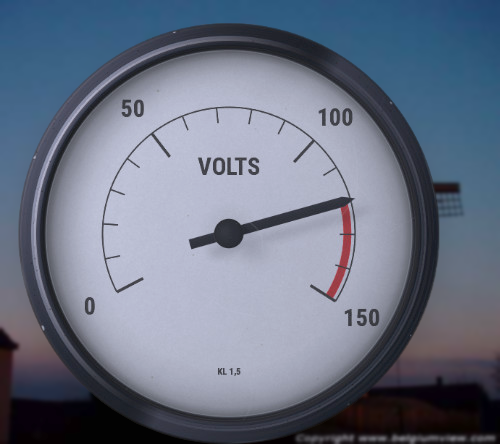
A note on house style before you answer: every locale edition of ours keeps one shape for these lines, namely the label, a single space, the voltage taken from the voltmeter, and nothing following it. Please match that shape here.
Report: 120 V
